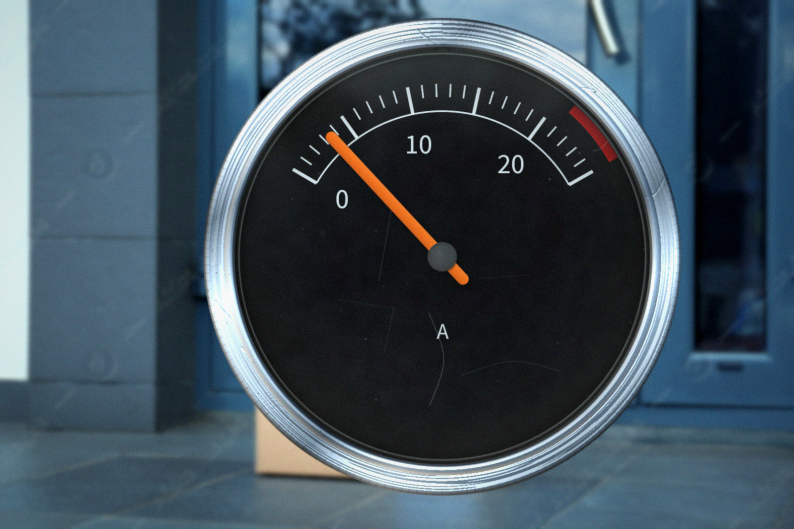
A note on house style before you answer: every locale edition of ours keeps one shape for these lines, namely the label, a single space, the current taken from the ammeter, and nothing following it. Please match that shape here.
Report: 3.5 A
